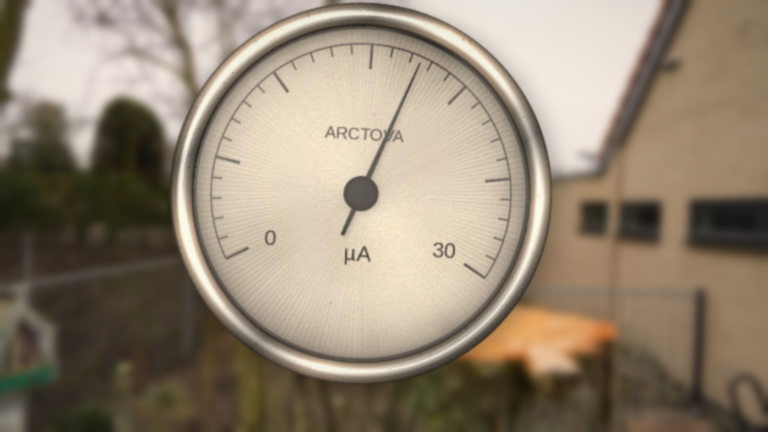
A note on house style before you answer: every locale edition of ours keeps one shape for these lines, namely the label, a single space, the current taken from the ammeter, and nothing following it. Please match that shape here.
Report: 17.5 µA
